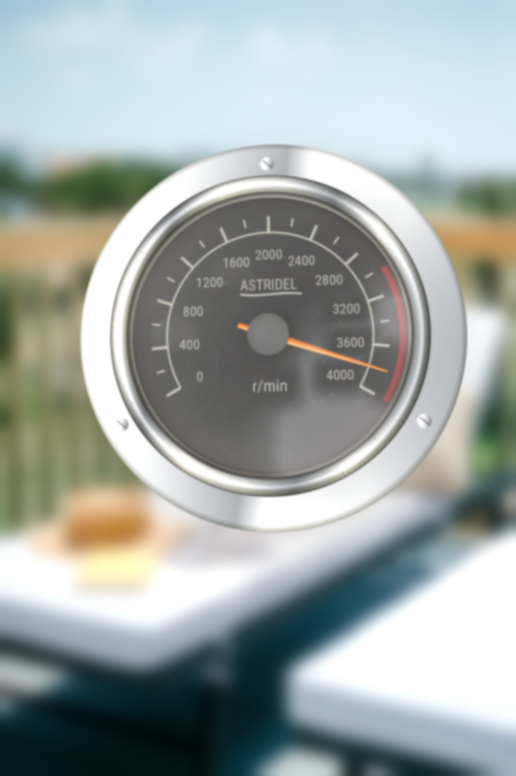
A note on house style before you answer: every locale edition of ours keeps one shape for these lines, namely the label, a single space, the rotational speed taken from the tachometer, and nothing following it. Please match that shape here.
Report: 3800 rpm
